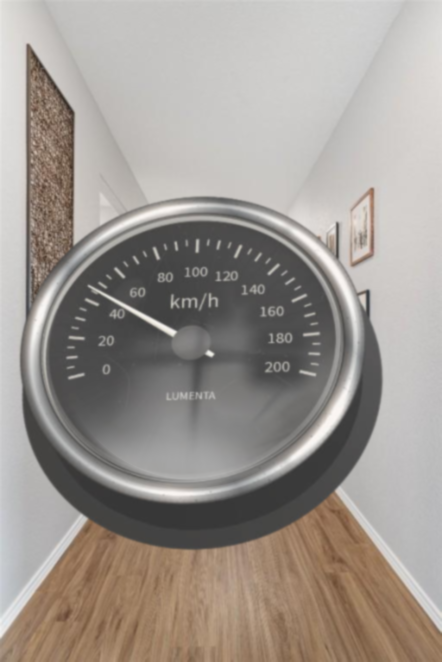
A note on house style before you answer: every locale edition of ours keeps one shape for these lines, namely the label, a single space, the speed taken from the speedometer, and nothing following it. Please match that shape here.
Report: 45 km/h
